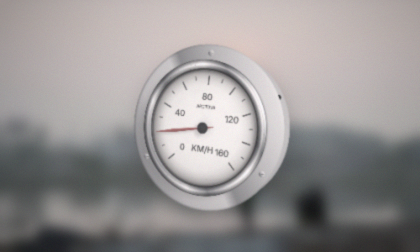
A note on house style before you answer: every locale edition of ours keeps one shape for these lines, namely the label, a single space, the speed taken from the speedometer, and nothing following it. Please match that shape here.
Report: 20 km/h
